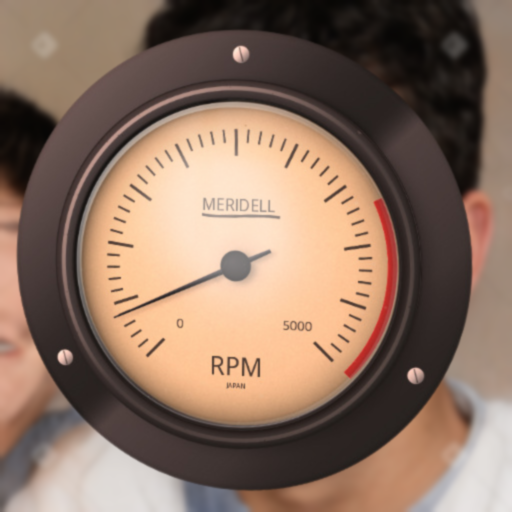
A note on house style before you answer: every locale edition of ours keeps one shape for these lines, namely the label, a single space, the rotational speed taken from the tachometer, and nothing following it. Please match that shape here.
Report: 400 rpm
